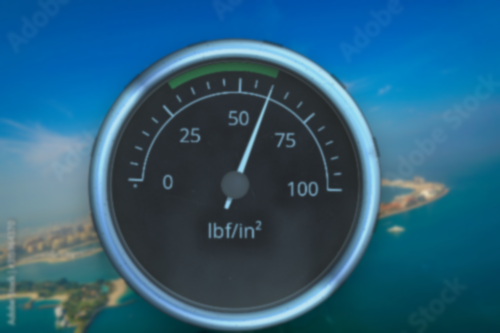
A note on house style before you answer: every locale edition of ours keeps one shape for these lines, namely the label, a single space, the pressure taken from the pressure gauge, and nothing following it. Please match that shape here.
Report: 60 psi
